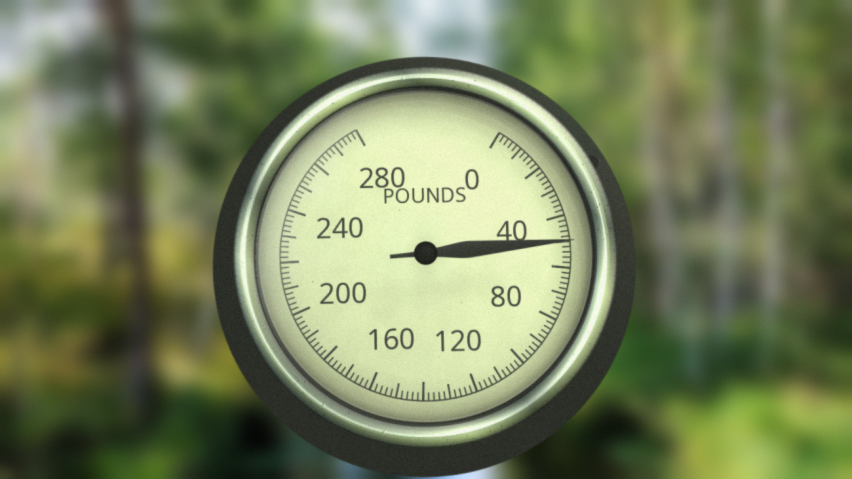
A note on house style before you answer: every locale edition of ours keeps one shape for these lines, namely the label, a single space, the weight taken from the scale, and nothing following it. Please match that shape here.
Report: 50 lb
